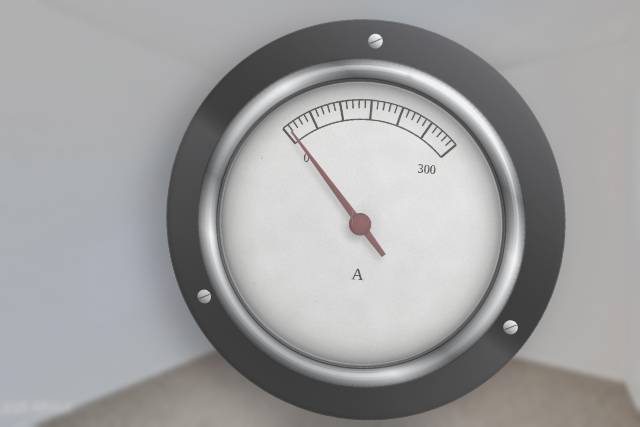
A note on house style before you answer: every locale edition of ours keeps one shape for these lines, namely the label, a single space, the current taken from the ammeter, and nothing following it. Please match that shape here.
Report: 10 A
